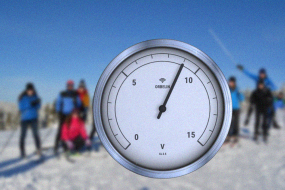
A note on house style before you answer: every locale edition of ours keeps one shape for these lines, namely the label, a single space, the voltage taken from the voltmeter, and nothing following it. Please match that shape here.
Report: 9 V
